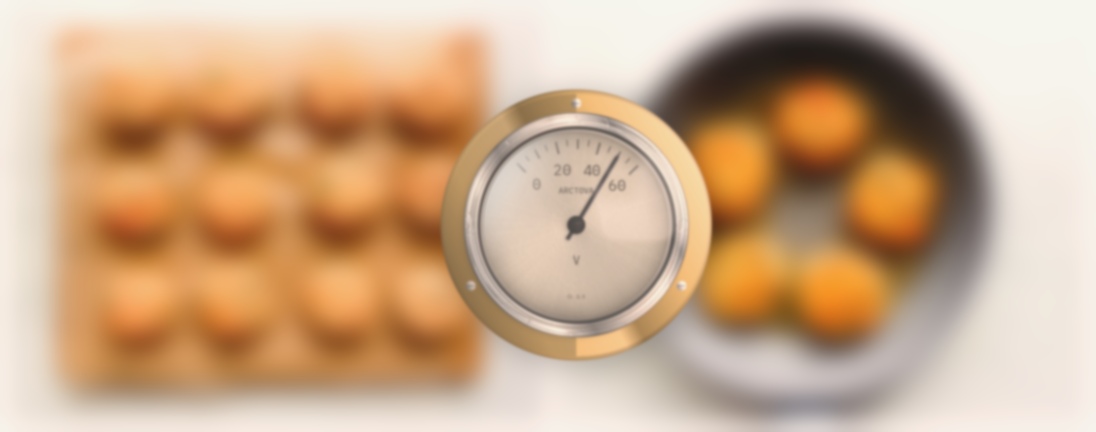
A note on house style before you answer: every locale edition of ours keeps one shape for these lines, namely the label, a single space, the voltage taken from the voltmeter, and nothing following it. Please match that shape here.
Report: 50 V
